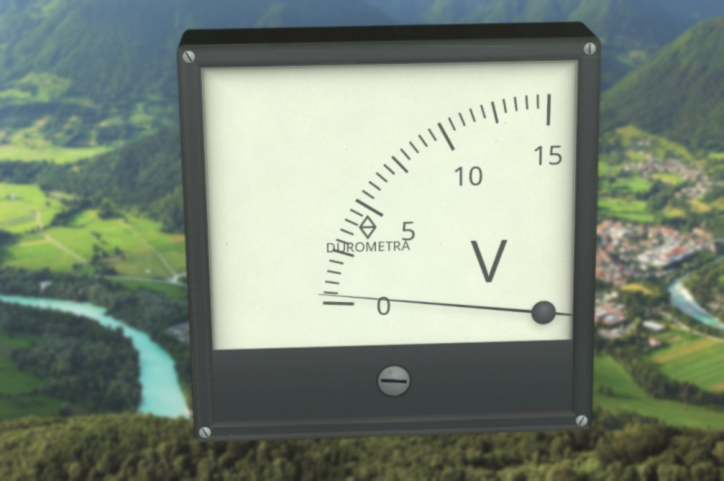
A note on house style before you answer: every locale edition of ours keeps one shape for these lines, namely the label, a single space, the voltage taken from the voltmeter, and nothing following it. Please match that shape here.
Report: 0.5 V
